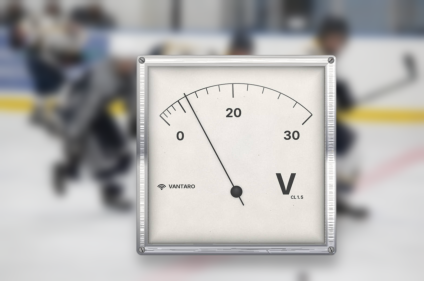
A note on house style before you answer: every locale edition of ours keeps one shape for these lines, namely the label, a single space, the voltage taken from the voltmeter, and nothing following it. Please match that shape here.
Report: 12 V
